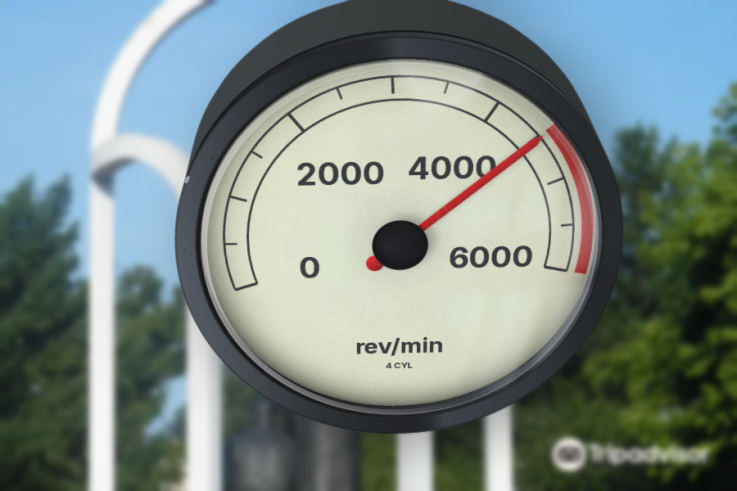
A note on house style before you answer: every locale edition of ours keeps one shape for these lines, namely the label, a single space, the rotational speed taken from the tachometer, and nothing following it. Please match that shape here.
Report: 4500 rpm
